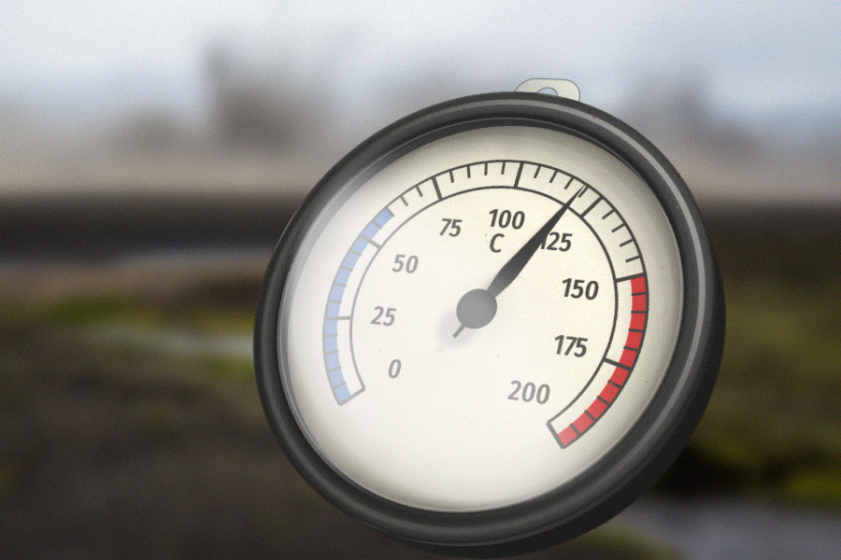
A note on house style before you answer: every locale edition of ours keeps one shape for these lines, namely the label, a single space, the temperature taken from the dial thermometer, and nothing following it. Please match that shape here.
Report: 120 °C
